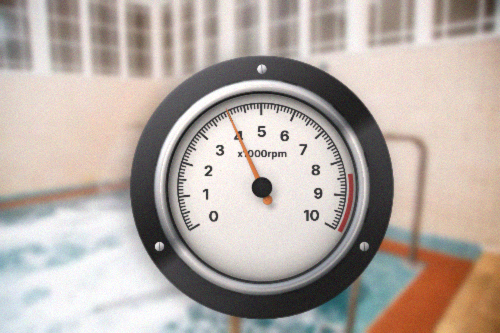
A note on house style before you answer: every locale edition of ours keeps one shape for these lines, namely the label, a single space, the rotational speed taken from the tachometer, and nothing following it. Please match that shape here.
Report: 4000 rpm
